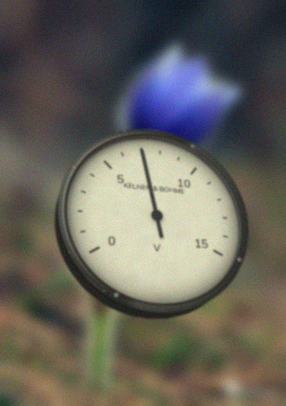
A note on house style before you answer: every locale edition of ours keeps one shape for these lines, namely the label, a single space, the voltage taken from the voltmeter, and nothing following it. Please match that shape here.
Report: 7 V
